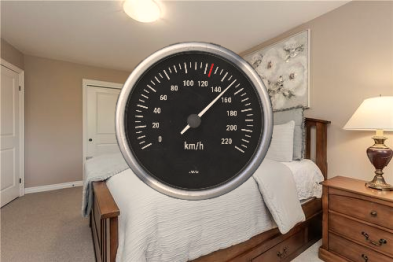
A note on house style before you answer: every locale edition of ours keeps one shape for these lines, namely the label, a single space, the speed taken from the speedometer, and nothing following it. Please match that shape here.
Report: 150 km/h
